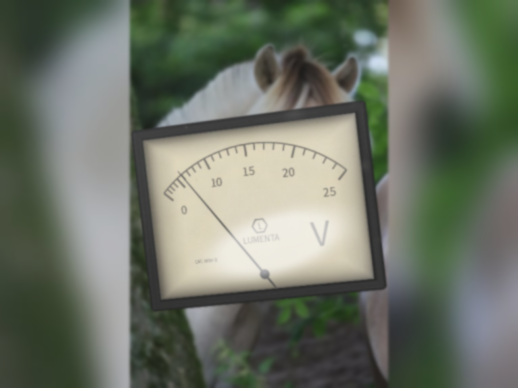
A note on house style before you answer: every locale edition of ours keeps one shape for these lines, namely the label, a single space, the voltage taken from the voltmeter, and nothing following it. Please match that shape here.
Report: 6 V
